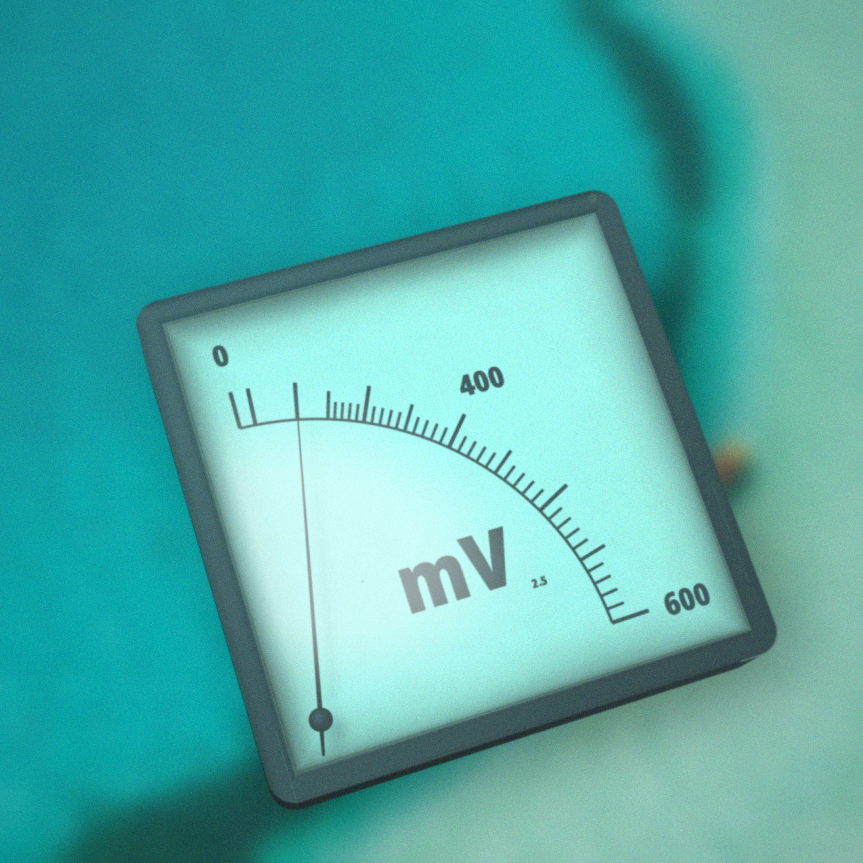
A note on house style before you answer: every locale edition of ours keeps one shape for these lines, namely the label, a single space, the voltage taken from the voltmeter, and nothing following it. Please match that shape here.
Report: 200 mV
